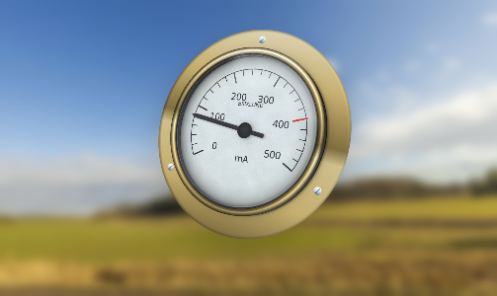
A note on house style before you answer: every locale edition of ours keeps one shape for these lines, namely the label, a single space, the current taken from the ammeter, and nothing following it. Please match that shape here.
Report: 80 mA
